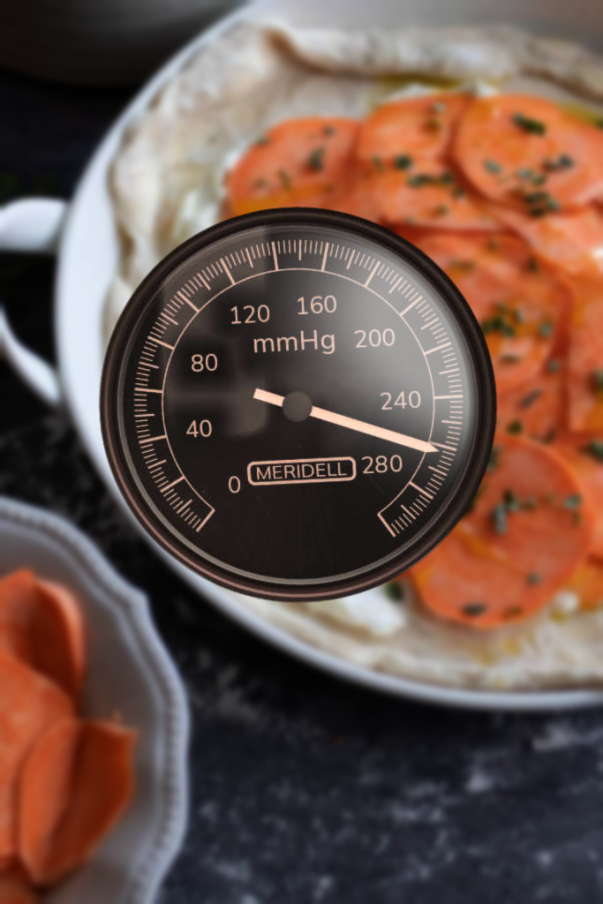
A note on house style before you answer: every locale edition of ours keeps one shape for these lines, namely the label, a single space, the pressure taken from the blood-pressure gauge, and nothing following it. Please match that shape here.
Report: 262 mmHg
